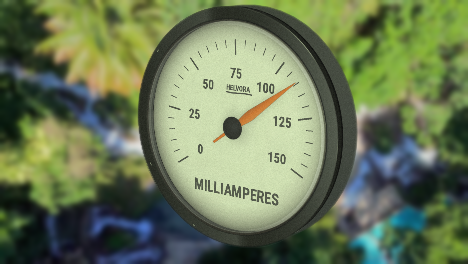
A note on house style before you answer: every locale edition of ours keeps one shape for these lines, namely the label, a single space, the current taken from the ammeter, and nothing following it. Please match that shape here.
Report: 110 mA
